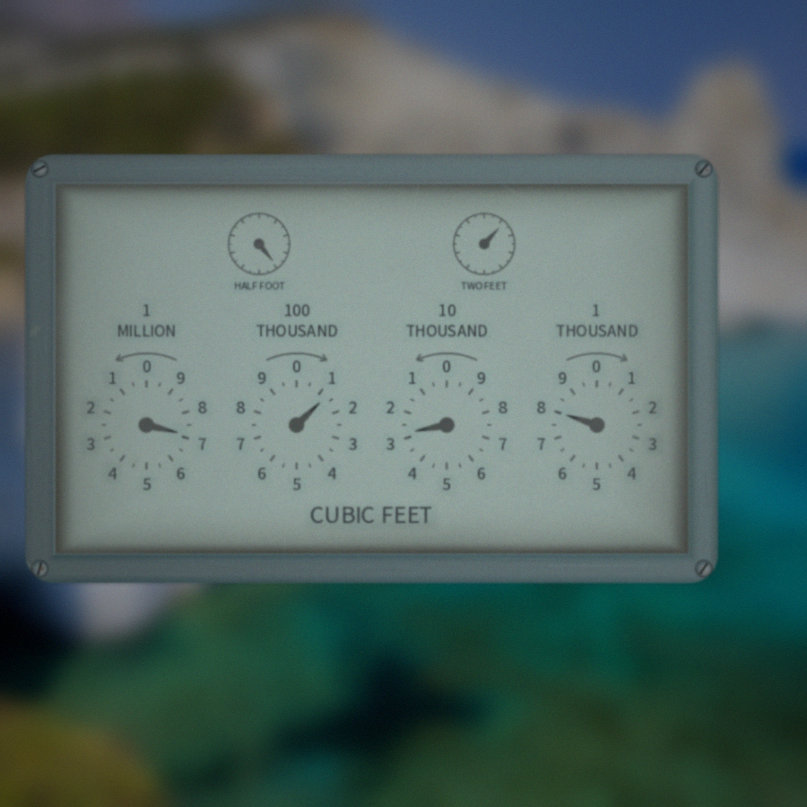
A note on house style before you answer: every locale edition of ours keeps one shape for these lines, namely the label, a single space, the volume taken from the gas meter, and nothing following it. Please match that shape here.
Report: 712800 ft³
